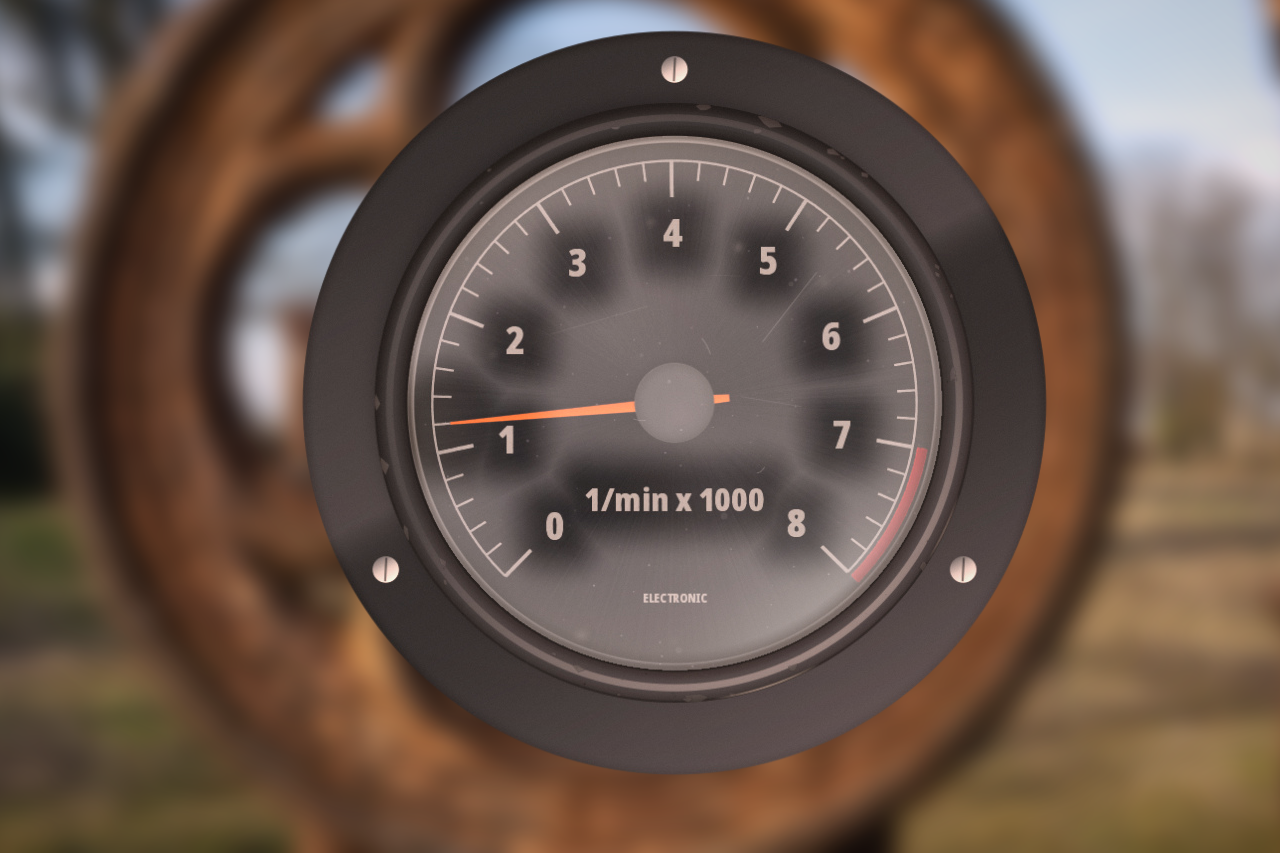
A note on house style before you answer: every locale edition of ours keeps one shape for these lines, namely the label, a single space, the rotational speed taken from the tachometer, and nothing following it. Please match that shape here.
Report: 1200 rpm
